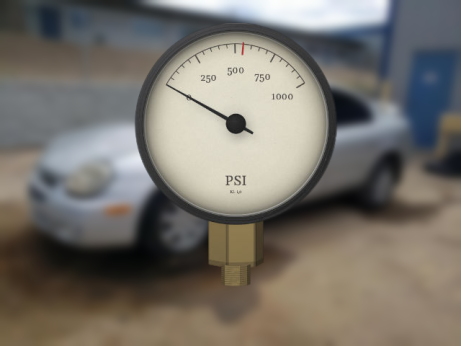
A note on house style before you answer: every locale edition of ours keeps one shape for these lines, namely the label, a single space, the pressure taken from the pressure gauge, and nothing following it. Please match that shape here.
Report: 0 psi
